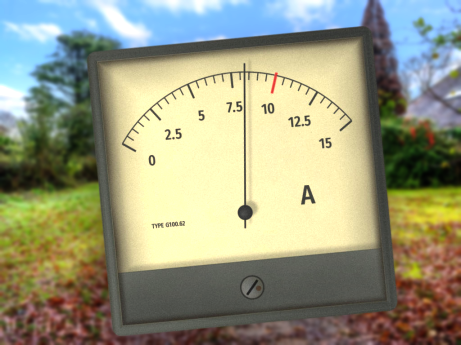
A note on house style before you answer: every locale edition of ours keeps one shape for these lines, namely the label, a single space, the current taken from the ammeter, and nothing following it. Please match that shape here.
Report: 8.25 A
